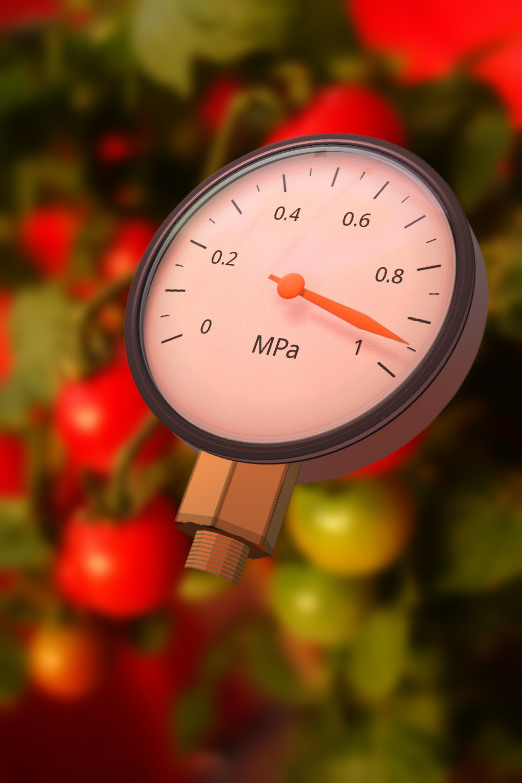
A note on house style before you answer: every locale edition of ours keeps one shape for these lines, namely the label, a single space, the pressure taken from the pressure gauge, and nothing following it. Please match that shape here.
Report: 0.95 MPa
